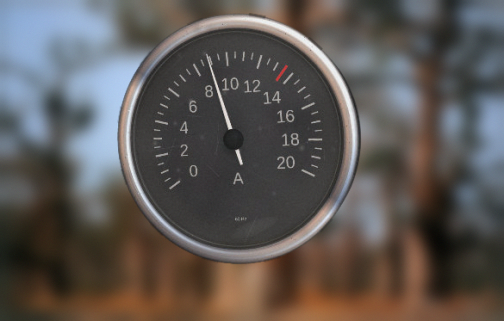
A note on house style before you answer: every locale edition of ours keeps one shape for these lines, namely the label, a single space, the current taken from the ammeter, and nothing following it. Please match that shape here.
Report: 9 A
